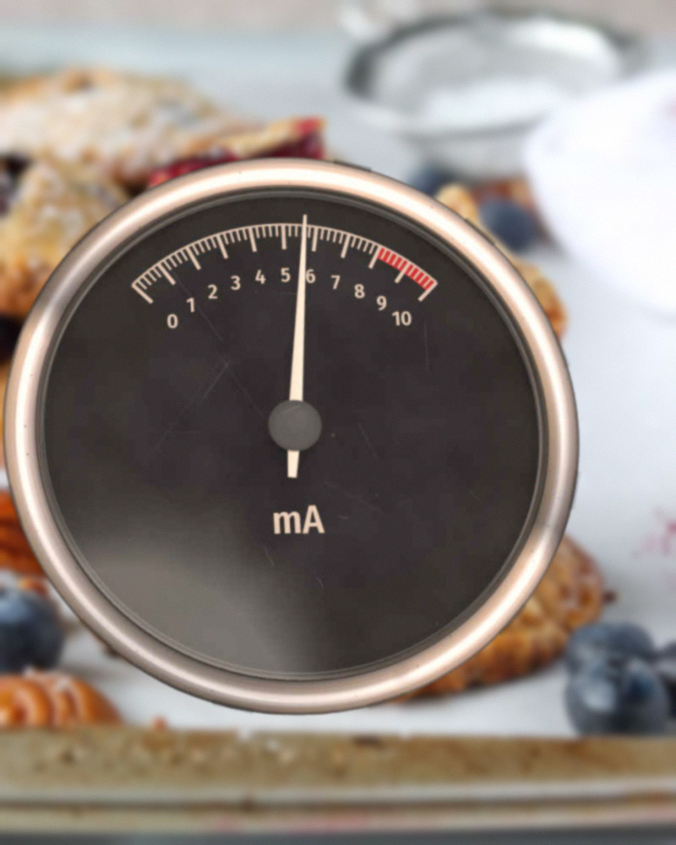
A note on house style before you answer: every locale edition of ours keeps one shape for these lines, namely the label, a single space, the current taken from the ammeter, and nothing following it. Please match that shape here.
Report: 5.6 mA
